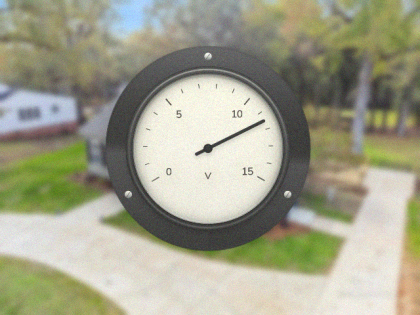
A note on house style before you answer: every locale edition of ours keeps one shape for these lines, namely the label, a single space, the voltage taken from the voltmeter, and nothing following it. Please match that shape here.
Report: 11.5 V
